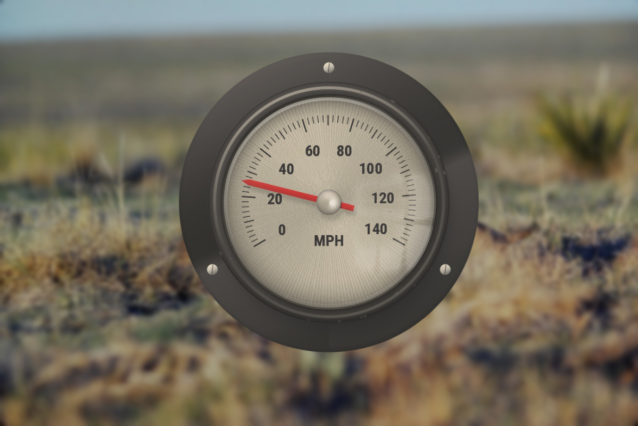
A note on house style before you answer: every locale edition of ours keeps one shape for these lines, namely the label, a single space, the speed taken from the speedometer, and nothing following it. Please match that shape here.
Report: 26 mph
